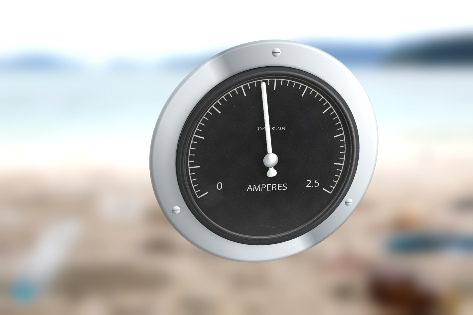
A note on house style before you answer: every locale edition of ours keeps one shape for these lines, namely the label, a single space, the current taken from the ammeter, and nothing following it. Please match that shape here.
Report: 1.15 A
